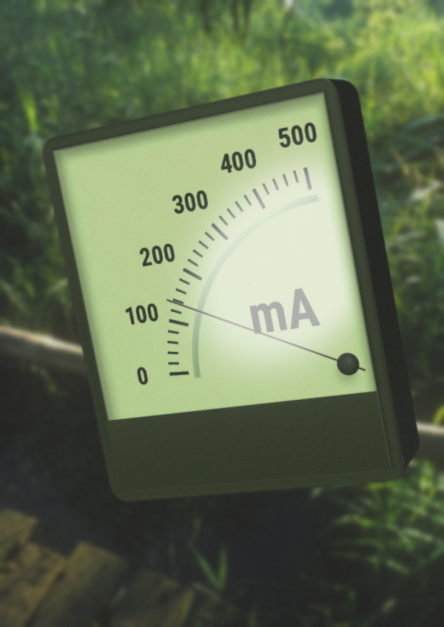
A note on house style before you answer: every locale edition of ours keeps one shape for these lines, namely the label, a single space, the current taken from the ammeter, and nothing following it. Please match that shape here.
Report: 140 mA
